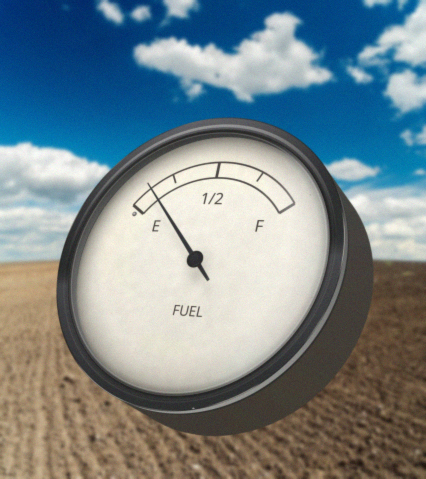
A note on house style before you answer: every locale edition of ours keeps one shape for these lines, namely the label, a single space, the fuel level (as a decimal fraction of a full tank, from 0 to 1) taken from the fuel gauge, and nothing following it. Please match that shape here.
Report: 0.125
